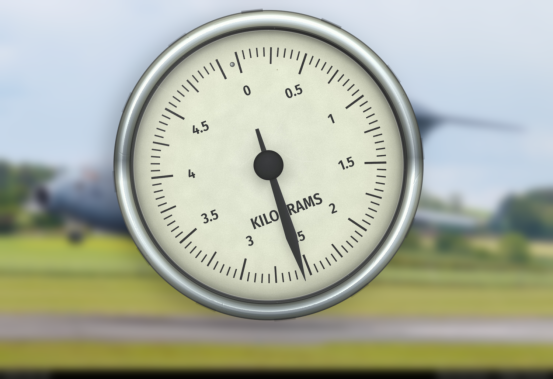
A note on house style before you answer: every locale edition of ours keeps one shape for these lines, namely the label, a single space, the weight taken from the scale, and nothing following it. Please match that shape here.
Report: 2.55 kg
